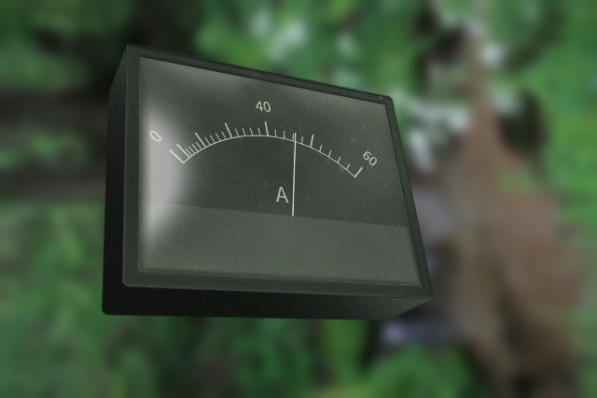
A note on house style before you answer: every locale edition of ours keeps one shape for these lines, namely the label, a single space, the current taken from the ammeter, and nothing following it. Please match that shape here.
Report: 46 A
